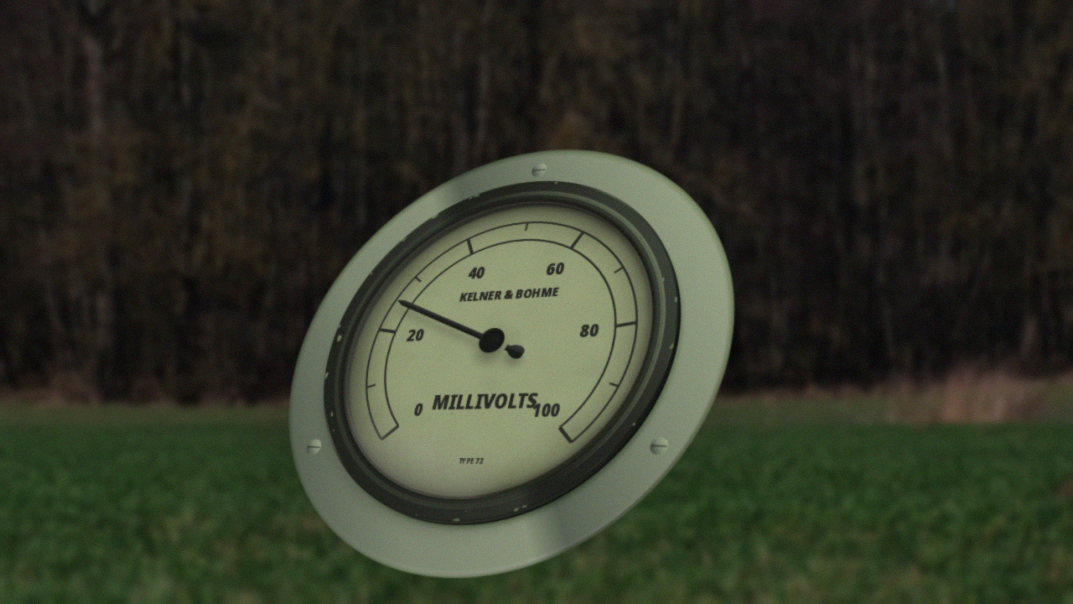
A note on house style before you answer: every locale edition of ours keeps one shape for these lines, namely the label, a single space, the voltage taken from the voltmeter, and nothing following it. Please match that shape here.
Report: 25 mV
